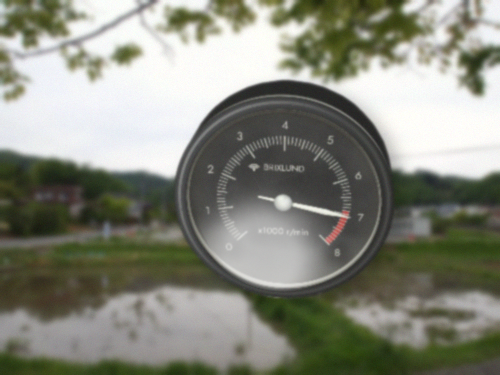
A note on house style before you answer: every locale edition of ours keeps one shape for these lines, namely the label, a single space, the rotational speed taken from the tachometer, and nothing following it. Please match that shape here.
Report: 7000 rpm
